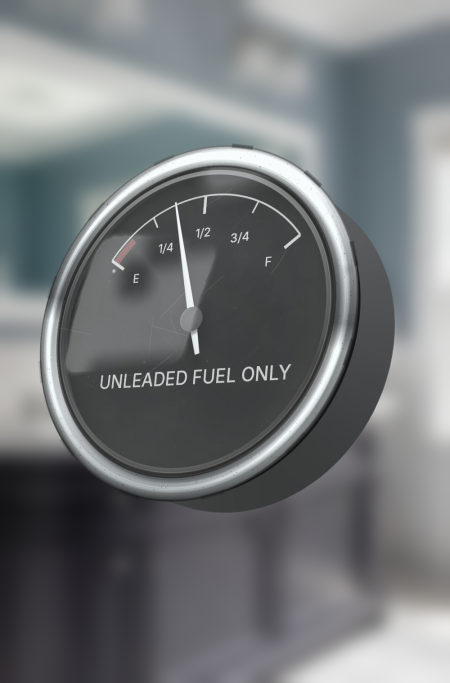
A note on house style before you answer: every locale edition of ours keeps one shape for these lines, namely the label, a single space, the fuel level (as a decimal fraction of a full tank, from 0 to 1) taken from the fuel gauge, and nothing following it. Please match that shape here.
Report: 0.375
